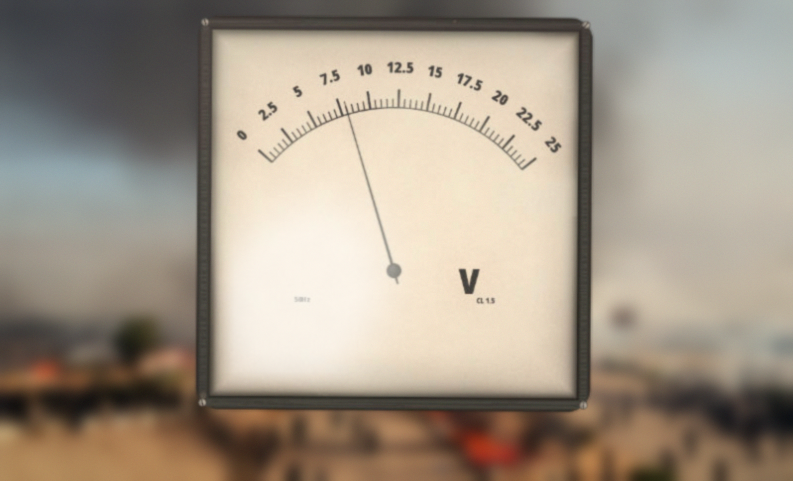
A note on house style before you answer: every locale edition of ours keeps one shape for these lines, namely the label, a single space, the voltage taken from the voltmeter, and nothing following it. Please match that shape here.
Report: 8 V
